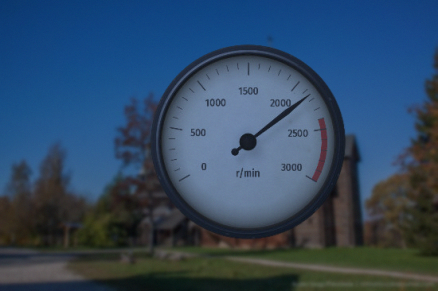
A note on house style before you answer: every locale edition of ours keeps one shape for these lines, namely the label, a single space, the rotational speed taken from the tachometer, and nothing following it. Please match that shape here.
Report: 2150 rpm
